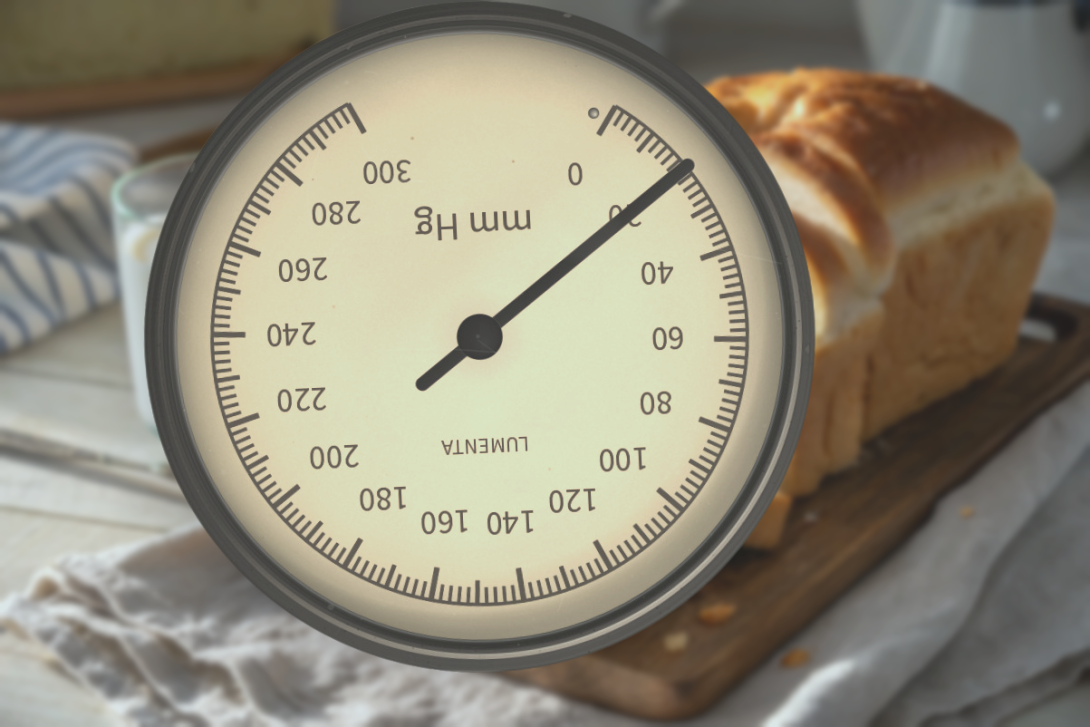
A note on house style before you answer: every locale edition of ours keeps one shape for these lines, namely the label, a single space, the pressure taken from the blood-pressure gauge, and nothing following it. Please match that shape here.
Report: 20 mmHg
